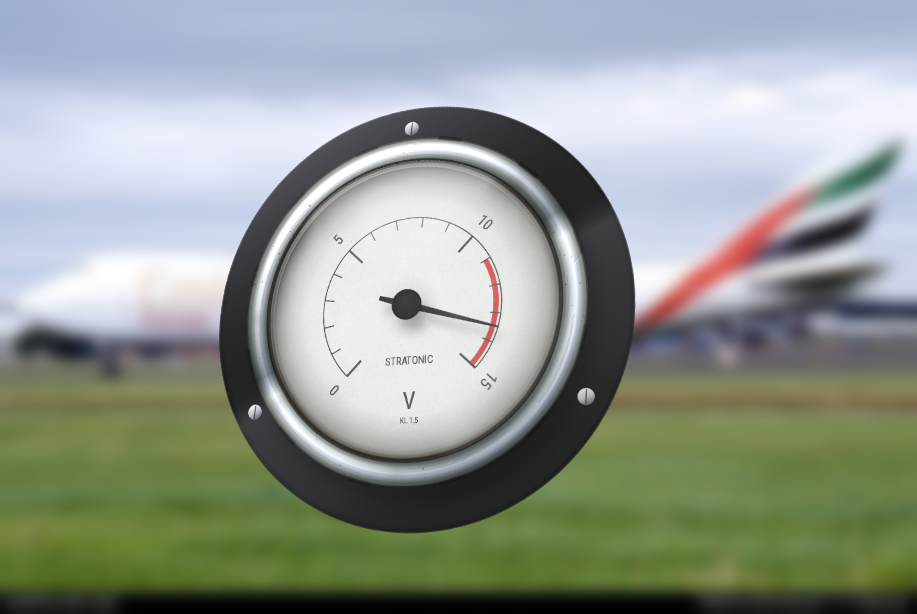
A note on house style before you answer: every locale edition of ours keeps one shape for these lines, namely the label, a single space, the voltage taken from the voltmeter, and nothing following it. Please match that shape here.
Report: 13.5 V
